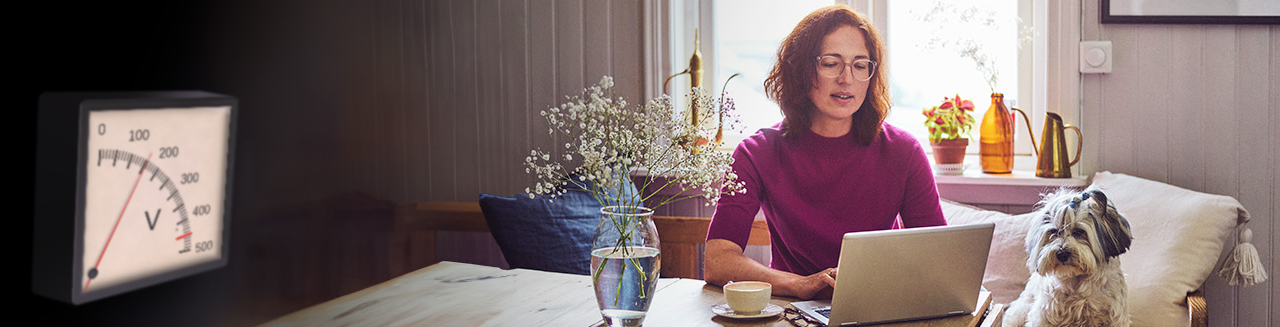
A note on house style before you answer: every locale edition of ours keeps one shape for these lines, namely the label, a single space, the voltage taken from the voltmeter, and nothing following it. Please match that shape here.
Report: 150 V
